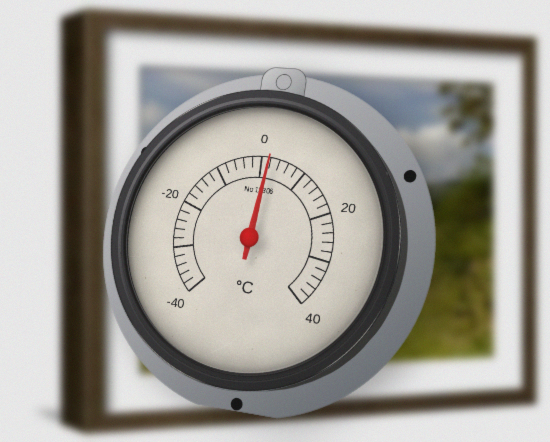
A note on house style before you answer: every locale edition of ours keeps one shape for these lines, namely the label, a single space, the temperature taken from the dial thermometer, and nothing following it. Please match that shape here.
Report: 2 °C
